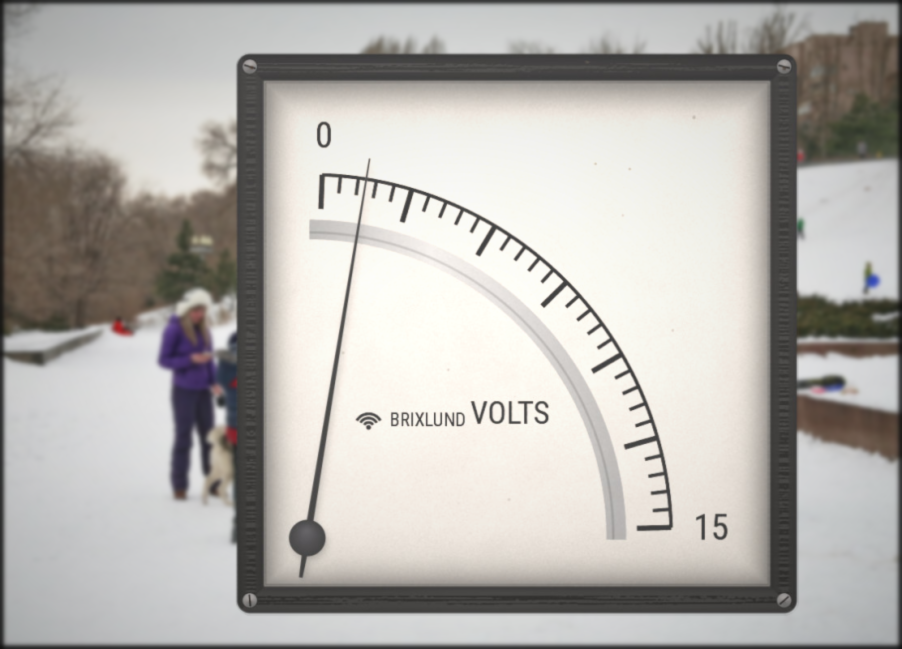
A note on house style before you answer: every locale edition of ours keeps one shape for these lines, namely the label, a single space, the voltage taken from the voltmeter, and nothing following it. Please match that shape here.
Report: 1.25 V
